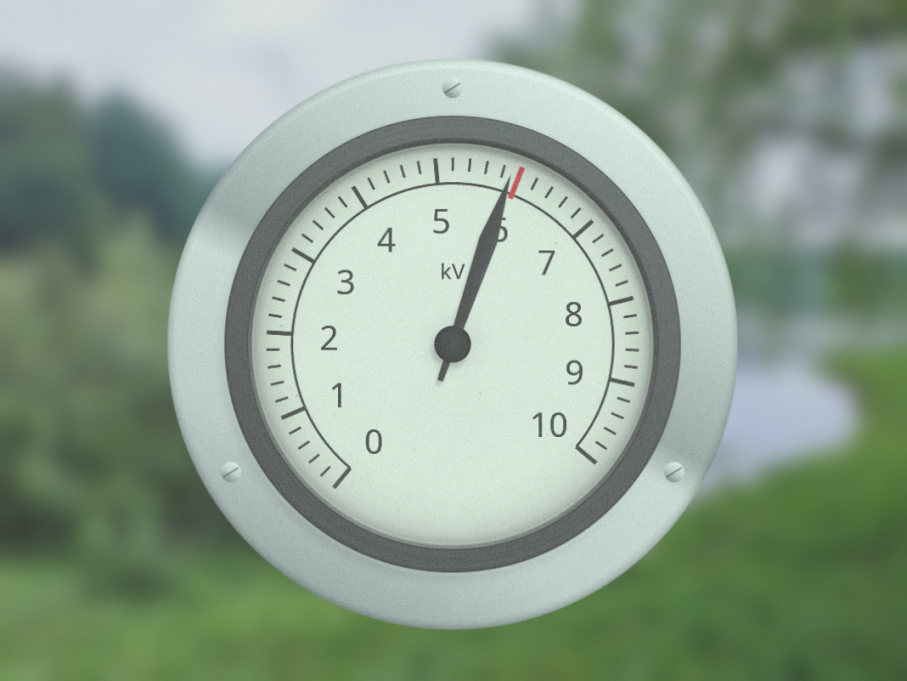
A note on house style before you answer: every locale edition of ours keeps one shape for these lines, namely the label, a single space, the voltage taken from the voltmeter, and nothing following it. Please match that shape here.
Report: 5.9 kV
